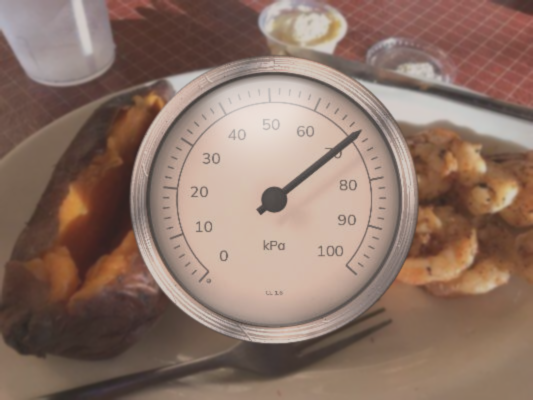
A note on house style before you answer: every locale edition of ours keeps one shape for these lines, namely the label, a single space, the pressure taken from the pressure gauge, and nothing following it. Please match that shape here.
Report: 70 kPa
